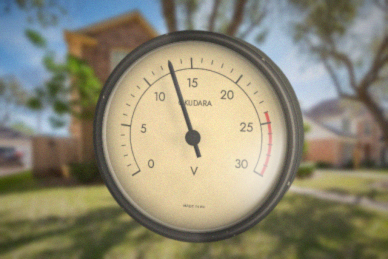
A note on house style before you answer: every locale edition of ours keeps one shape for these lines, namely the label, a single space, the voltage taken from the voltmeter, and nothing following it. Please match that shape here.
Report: 13 V
